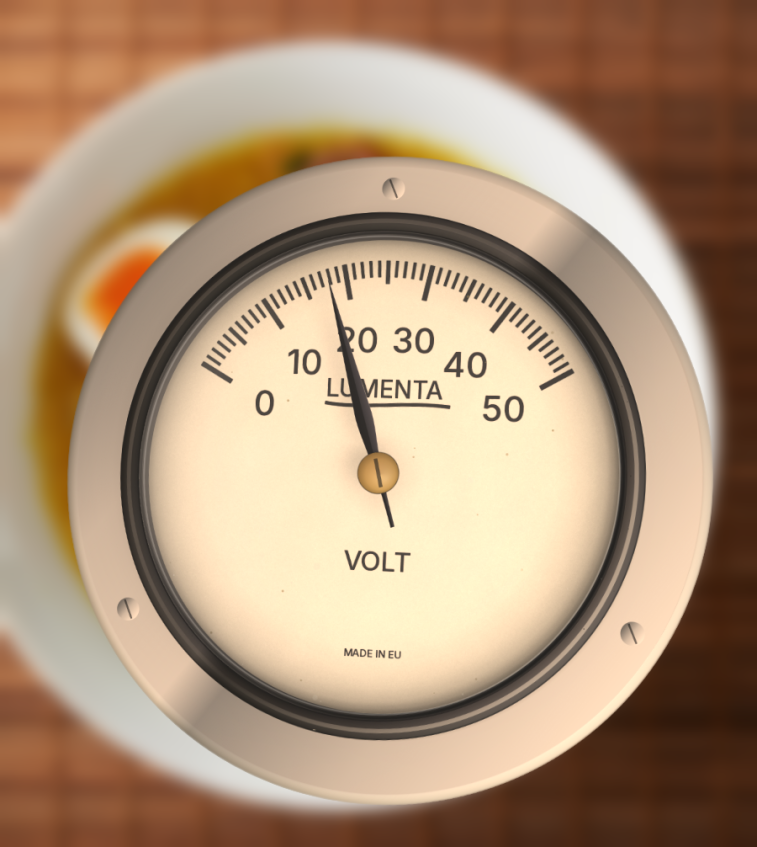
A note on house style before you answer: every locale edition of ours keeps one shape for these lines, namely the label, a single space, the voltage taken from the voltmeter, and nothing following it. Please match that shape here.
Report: 18 V
